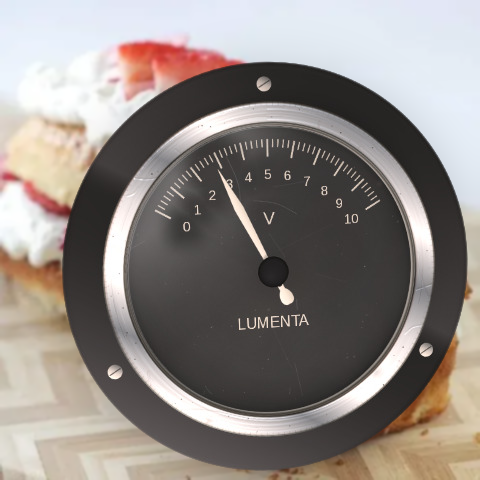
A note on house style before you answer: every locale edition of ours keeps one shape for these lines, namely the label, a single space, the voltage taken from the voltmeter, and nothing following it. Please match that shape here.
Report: 2.8 V
